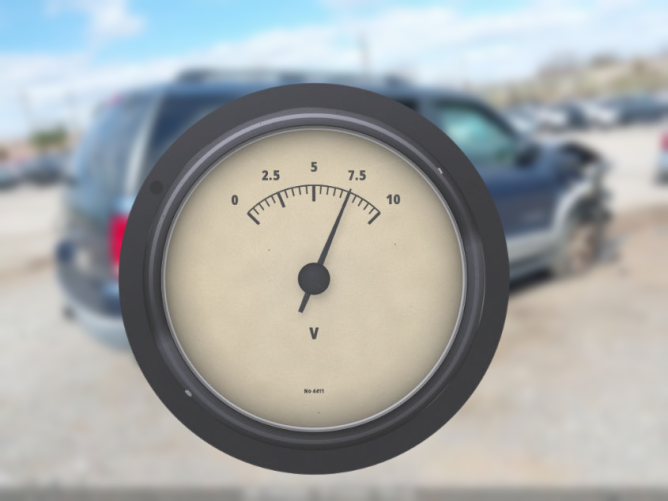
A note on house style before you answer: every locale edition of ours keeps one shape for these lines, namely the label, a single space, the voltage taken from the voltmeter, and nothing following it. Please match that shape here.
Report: 7.5 V
